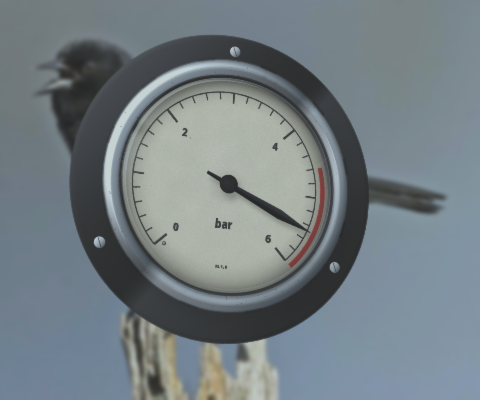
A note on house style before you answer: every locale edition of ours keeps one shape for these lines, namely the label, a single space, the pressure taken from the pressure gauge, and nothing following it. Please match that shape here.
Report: 5.5 bar
